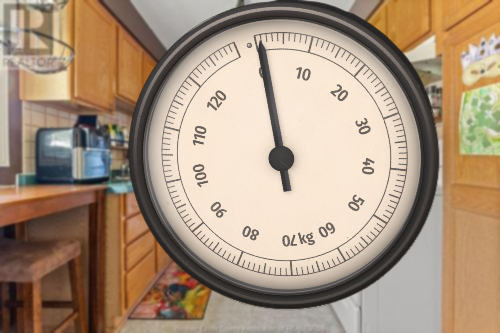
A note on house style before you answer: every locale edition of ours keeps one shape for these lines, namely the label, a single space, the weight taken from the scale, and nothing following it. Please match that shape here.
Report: 1 kg
